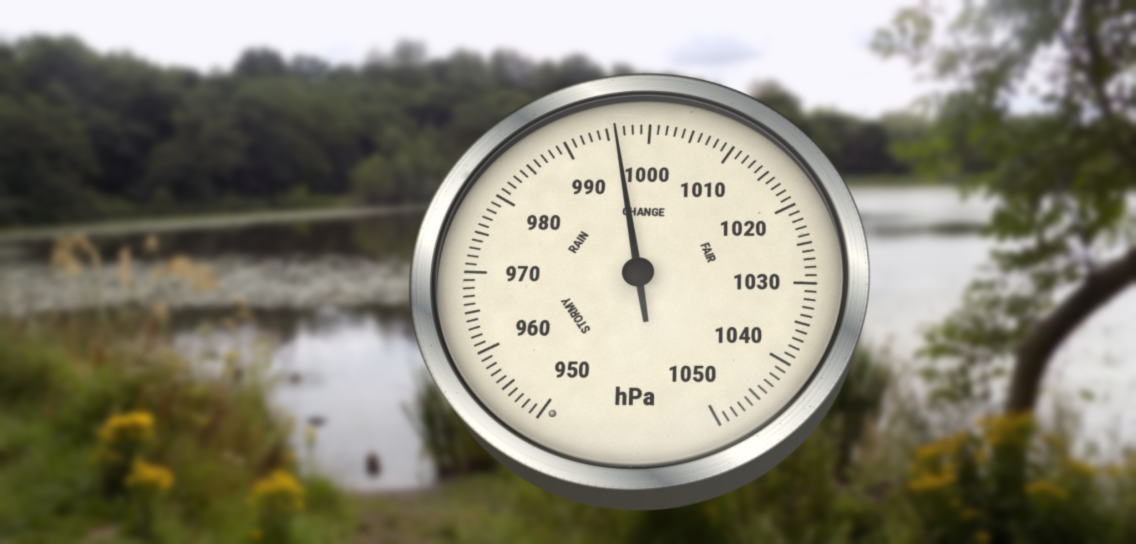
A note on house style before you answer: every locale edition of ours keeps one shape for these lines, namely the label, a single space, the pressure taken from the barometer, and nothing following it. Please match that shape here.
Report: 996 hPa
